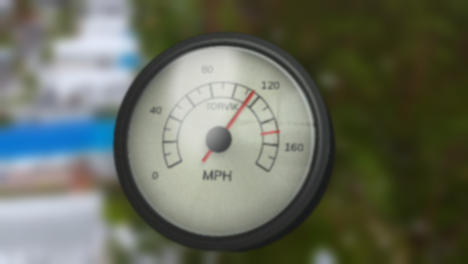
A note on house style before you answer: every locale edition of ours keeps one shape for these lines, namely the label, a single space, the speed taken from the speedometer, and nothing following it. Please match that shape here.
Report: 115 mph
